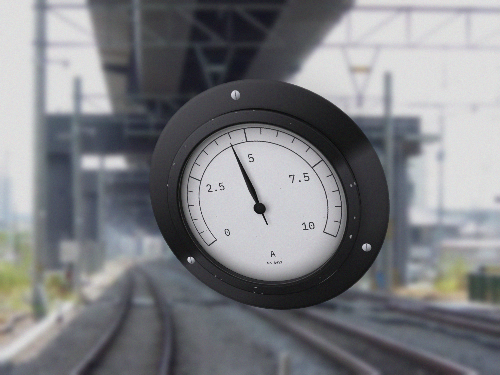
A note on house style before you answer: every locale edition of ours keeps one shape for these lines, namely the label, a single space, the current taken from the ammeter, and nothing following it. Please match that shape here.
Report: 4.5 A
